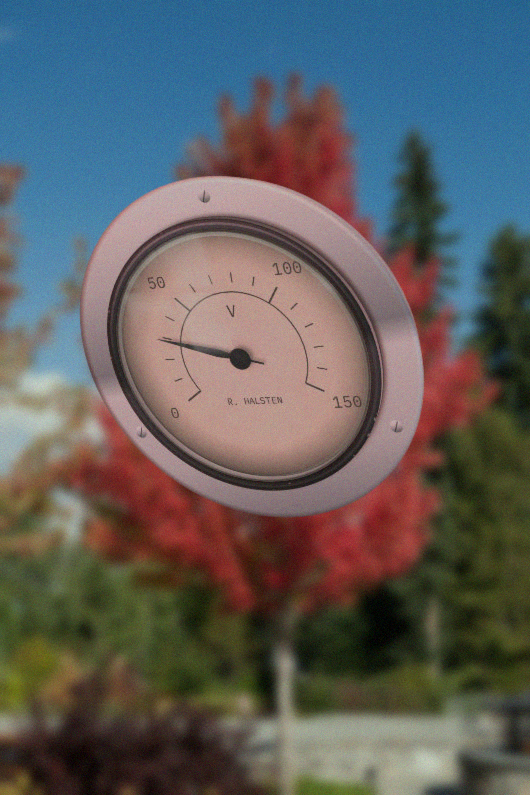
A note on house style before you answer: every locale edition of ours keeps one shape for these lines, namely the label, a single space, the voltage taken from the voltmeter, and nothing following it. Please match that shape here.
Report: 30 V
